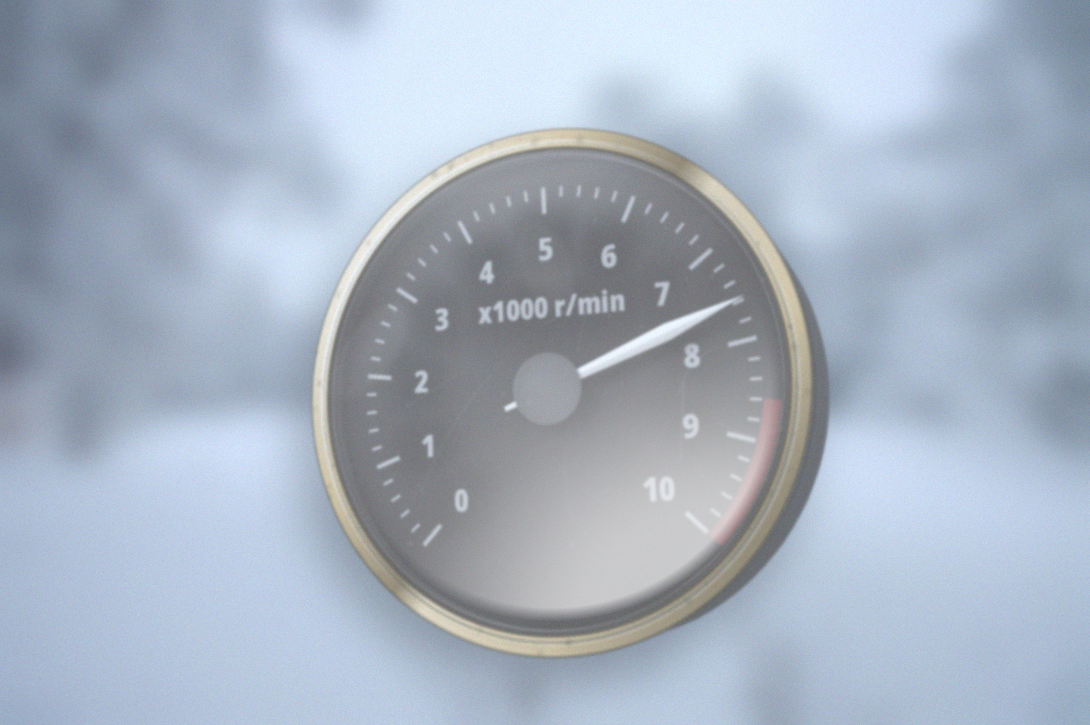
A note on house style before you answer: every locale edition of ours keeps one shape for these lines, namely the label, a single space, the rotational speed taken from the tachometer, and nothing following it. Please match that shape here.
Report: 7600 rpm
